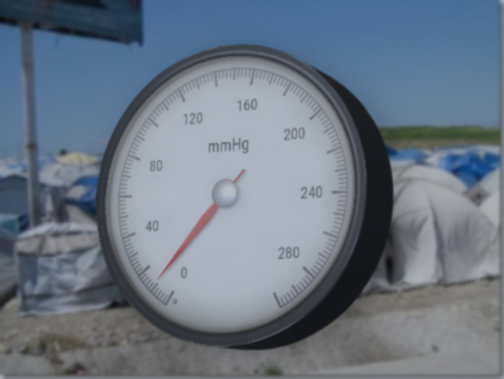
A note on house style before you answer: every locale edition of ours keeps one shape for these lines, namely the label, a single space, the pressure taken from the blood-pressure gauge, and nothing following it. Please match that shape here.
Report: 10 mmHg
